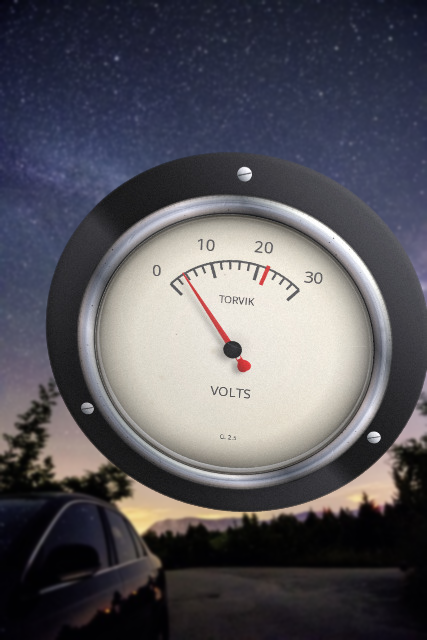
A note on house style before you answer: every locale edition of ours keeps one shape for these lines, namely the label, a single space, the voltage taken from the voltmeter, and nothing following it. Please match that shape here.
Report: 4 V
